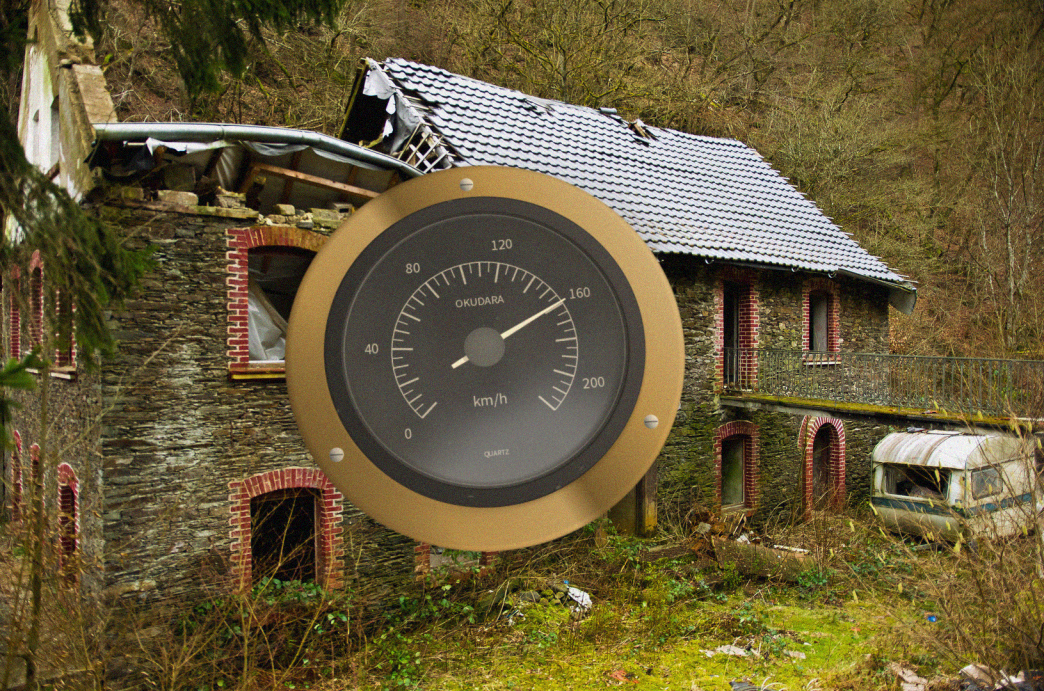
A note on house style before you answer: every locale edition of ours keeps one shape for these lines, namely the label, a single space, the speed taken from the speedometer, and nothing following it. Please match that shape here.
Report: 160 km/h
